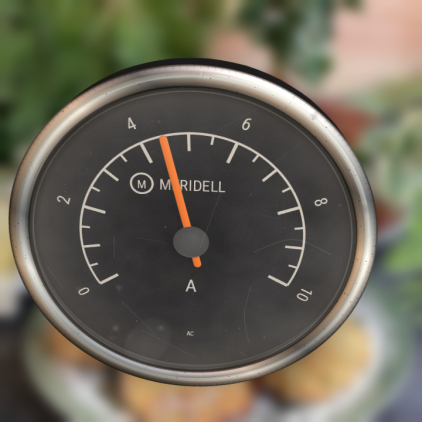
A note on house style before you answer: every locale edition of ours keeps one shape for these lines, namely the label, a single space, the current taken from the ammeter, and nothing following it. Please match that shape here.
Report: 4.5 A
